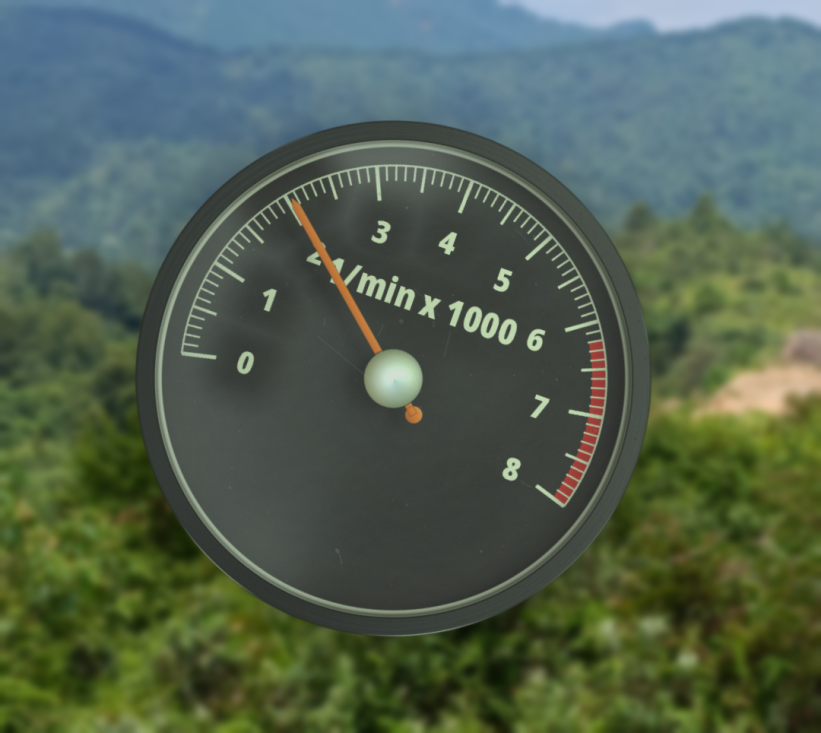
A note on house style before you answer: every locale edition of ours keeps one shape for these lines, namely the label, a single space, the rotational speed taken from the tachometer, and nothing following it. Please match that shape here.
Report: 2050 rpm
